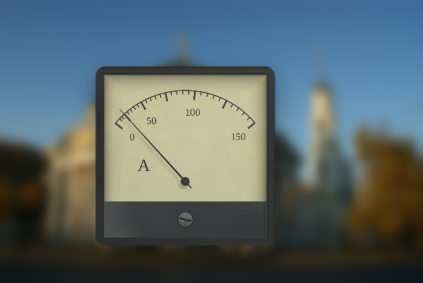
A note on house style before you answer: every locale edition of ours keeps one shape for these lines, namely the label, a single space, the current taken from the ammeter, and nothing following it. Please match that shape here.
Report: 25 A
